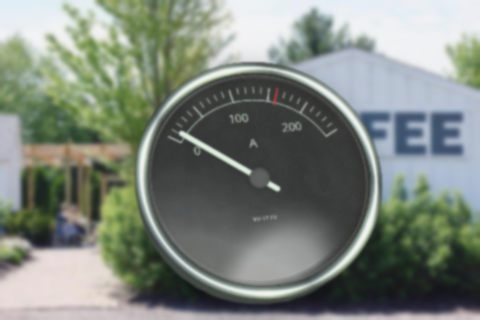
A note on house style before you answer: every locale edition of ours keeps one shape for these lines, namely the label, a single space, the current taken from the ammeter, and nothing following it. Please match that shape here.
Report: 10 A
